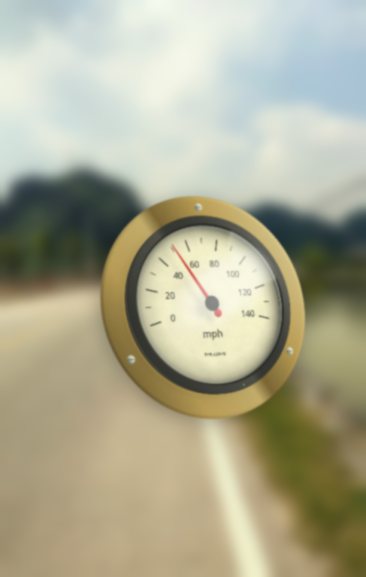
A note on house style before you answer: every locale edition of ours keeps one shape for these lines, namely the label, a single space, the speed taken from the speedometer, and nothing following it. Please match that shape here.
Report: 50 mph
